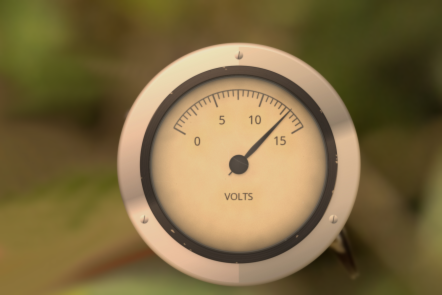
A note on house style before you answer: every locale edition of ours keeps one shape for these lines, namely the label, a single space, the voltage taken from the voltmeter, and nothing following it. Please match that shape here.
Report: 13 V
